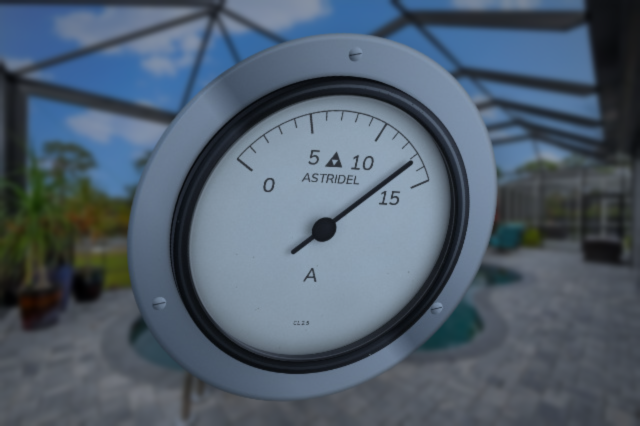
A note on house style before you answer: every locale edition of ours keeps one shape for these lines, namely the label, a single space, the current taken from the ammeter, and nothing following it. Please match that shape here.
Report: 13 A
